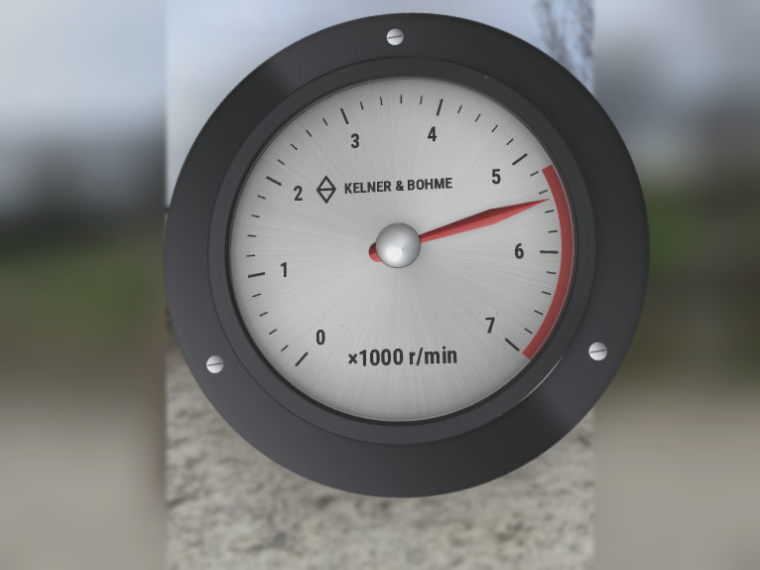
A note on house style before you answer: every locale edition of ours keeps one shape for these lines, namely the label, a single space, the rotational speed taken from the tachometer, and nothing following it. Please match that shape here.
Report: 5500 rpm
